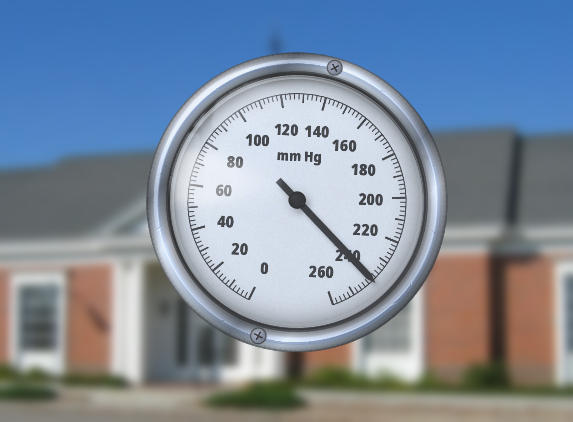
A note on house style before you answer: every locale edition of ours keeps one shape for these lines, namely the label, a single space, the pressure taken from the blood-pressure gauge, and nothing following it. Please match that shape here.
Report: 240 mmHg
